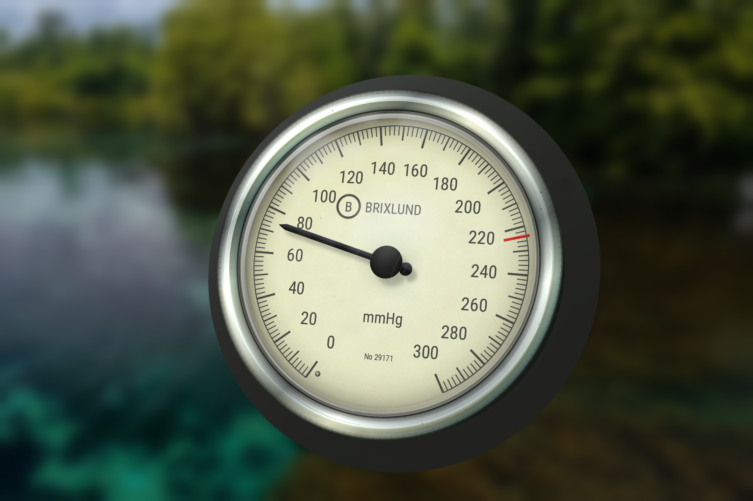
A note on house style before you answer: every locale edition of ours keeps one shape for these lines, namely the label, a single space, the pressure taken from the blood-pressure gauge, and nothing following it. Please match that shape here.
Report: 74 mmHg
